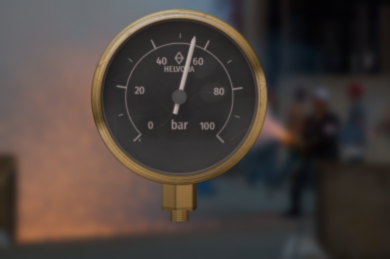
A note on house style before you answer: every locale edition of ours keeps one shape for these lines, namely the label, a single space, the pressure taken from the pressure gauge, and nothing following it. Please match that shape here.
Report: 55 bar
